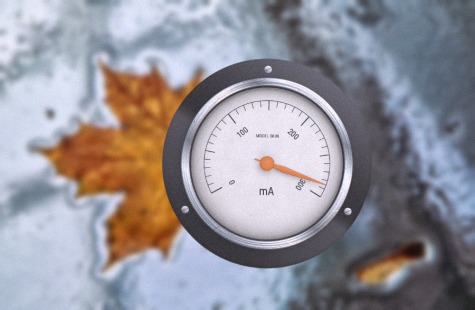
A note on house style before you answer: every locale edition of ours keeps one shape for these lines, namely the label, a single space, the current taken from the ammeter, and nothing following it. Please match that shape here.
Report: 285 mA
